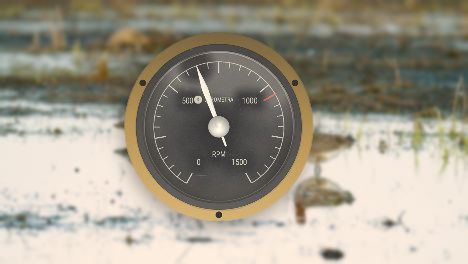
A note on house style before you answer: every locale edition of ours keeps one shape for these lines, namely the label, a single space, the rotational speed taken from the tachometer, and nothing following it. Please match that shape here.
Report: 650 rpm
